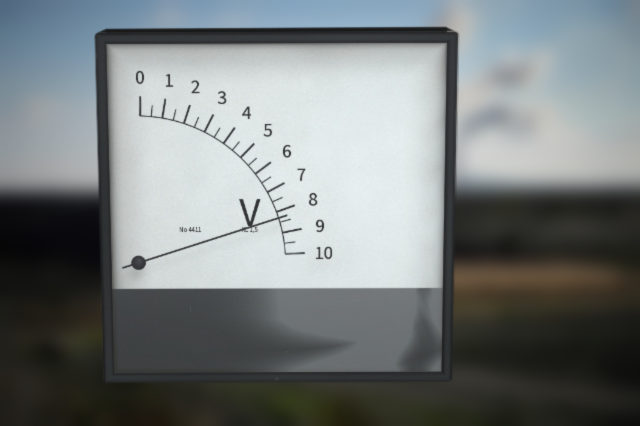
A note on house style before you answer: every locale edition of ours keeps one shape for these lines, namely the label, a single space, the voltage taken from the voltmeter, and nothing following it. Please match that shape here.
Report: 8.25 V
